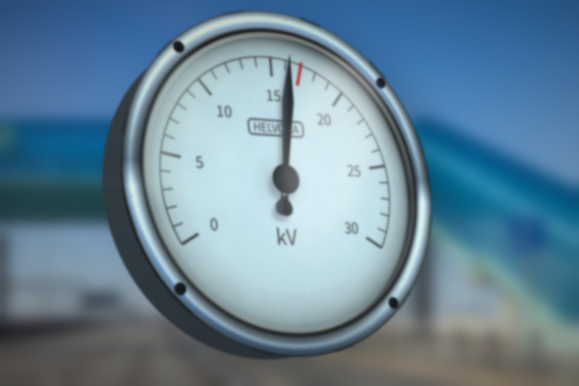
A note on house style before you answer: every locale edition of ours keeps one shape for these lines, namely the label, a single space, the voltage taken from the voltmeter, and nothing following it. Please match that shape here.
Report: 16 kV
